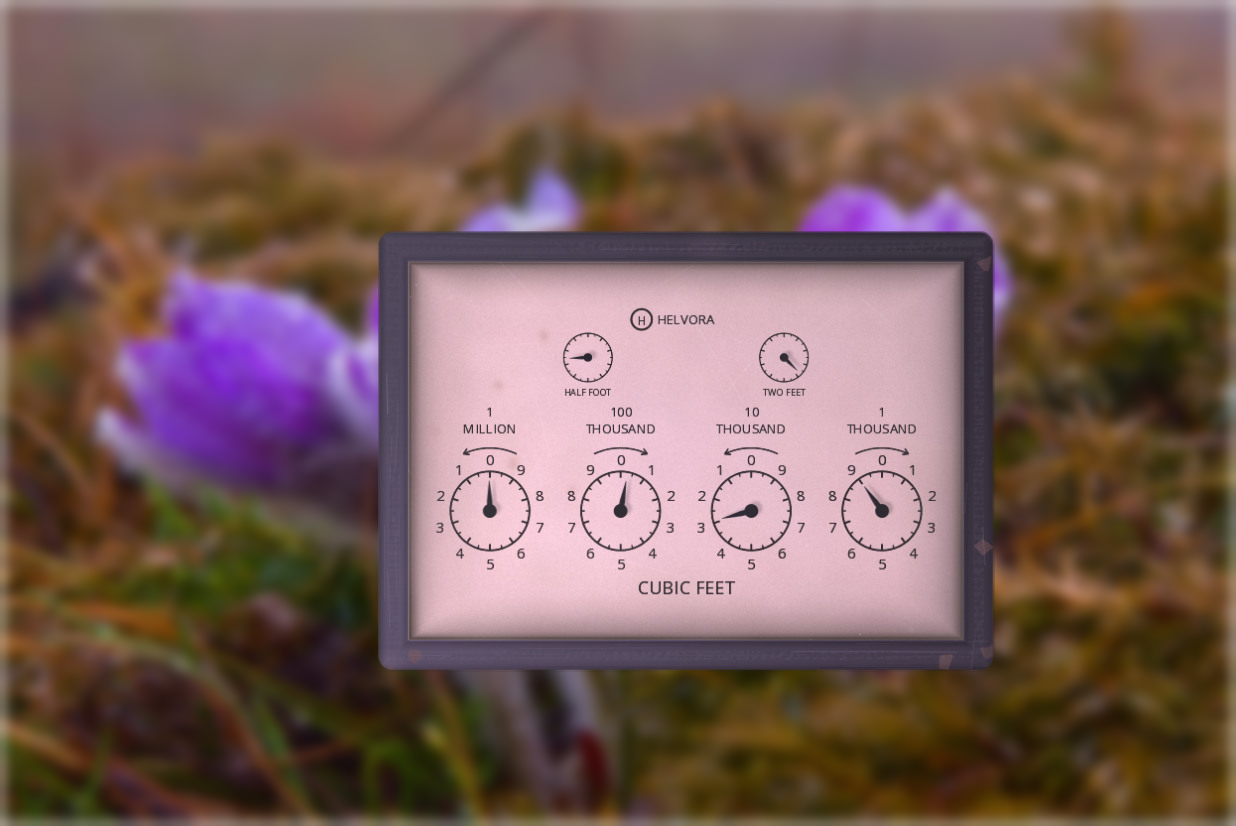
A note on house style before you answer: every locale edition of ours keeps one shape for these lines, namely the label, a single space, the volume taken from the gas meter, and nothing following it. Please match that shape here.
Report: 2900 ft³
